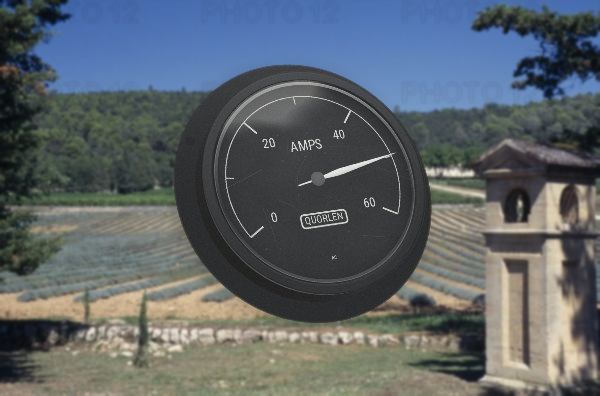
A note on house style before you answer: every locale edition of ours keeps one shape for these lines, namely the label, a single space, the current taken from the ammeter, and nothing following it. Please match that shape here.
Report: 50 A
